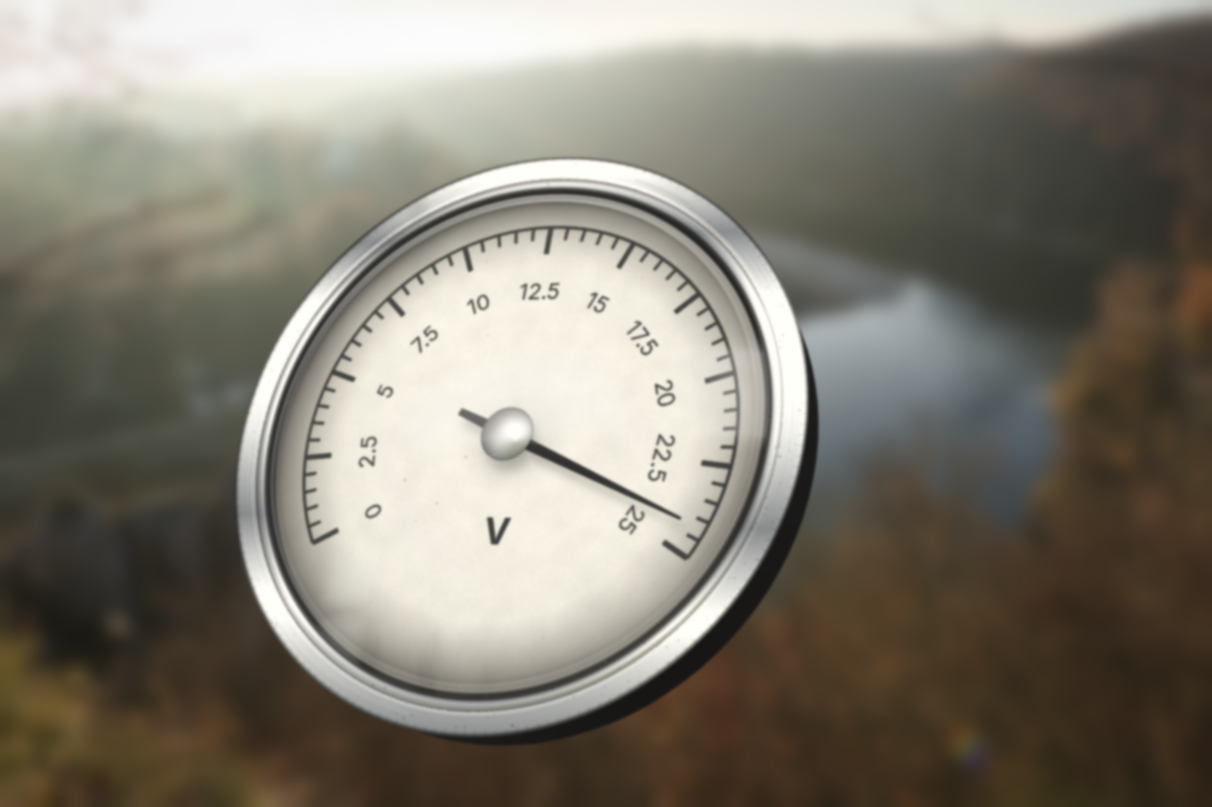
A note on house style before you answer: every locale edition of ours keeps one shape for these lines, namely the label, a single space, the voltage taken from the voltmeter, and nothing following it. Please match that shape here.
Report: 24.25 V
